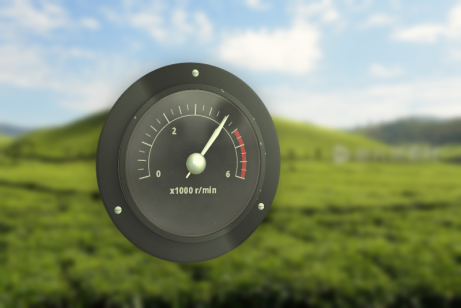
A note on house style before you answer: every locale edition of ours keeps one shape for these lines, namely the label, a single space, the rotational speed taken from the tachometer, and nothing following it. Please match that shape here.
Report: 4000 rpm
